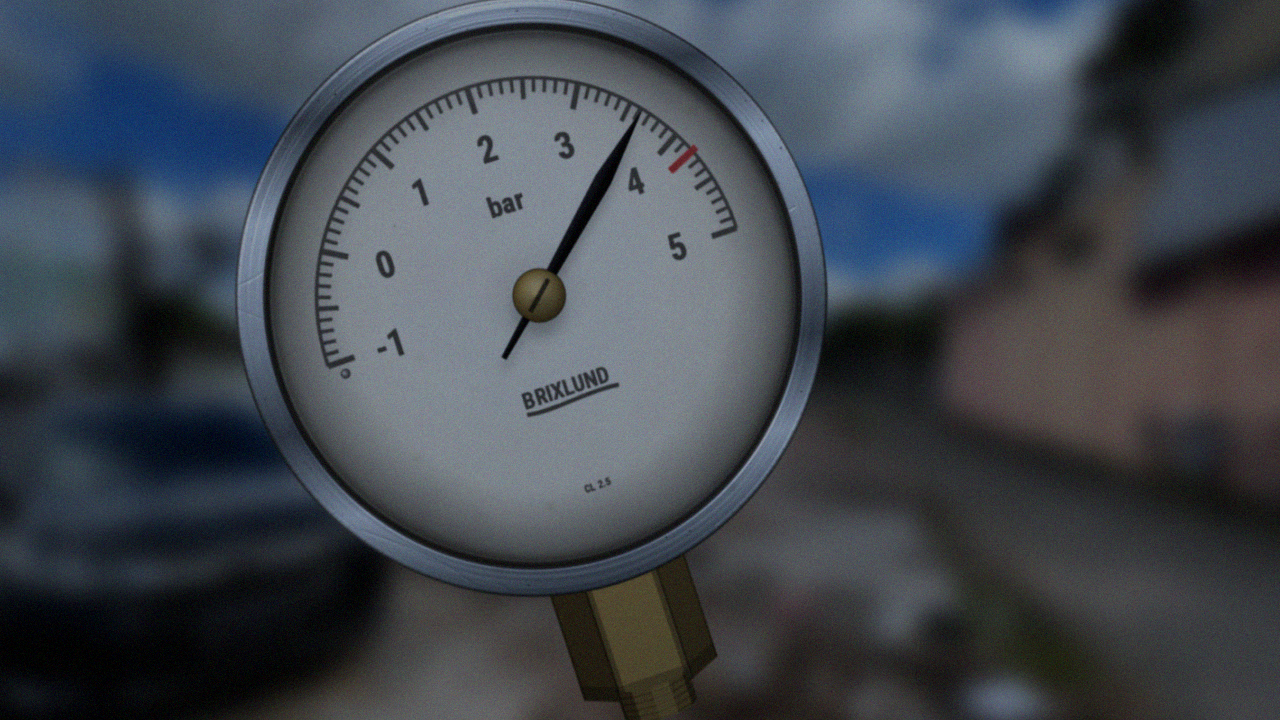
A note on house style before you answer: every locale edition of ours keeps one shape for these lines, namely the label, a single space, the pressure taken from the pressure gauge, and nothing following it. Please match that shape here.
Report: 3.6 bar
